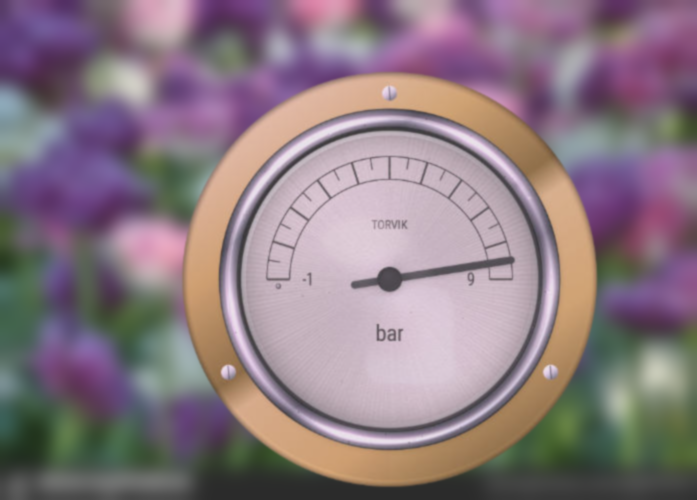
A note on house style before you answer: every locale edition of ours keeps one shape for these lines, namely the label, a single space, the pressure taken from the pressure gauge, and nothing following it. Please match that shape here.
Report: 8.5 bar
